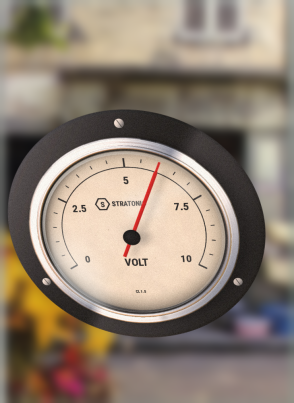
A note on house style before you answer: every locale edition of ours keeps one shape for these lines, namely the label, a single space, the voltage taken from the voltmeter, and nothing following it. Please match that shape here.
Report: 6 V
